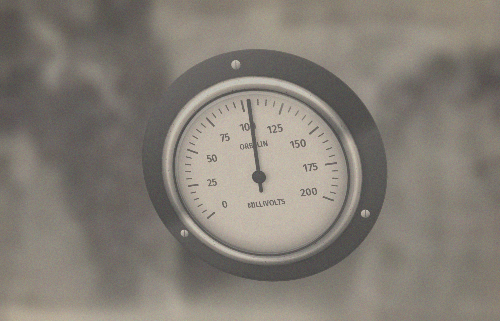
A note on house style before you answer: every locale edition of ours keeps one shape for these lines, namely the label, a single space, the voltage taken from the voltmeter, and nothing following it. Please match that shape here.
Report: 105 mV
